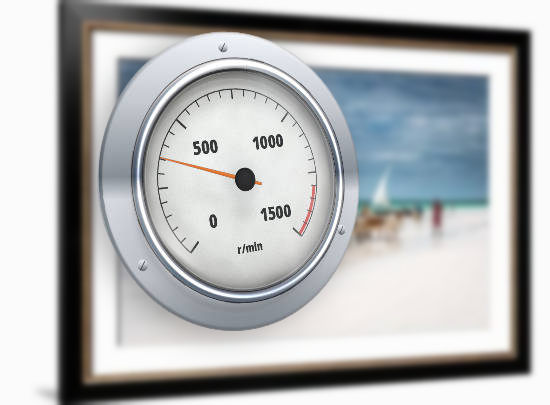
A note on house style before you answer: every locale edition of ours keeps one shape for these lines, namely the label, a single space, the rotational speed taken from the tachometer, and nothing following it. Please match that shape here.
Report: 350 rpm
